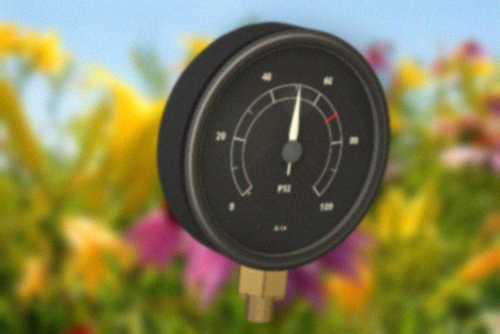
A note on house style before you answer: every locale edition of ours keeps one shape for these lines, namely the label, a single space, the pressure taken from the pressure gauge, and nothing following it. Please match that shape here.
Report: 50 psi
